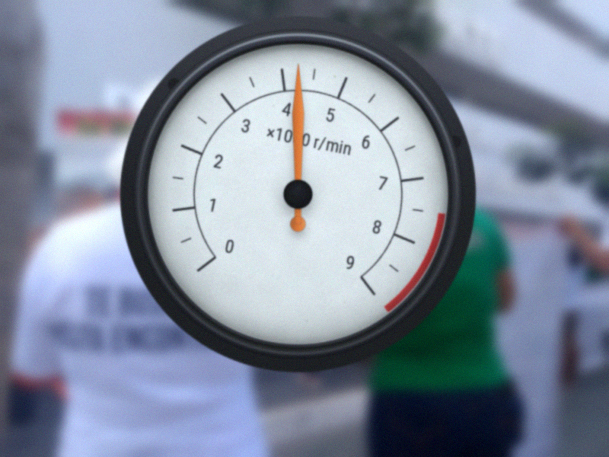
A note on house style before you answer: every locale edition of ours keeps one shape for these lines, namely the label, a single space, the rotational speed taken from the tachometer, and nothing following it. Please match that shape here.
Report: 4250 rpm
